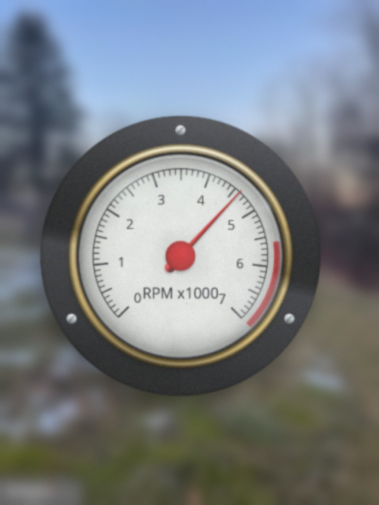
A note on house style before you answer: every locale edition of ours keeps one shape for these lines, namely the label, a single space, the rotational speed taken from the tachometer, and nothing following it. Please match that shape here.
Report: 4600 rpm
